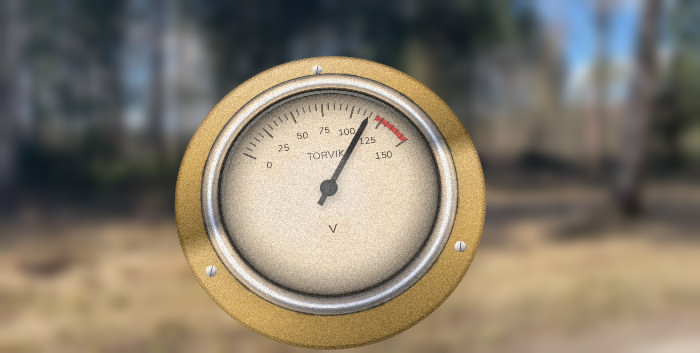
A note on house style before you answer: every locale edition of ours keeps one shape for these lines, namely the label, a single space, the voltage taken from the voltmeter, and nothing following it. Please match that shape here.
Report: 115 V
